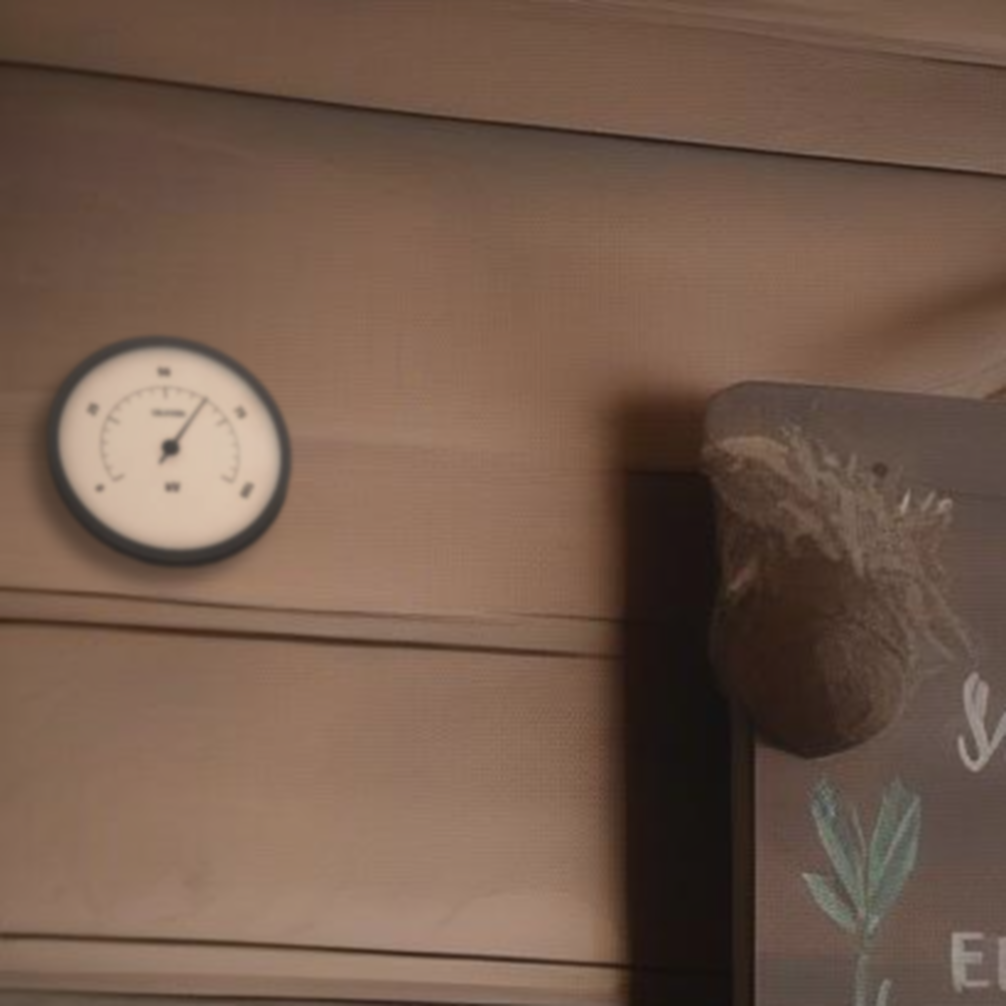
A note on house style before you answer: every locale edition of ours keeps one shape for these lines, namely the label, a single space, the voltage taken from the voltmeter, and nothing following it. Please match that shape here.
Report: 65 kV
